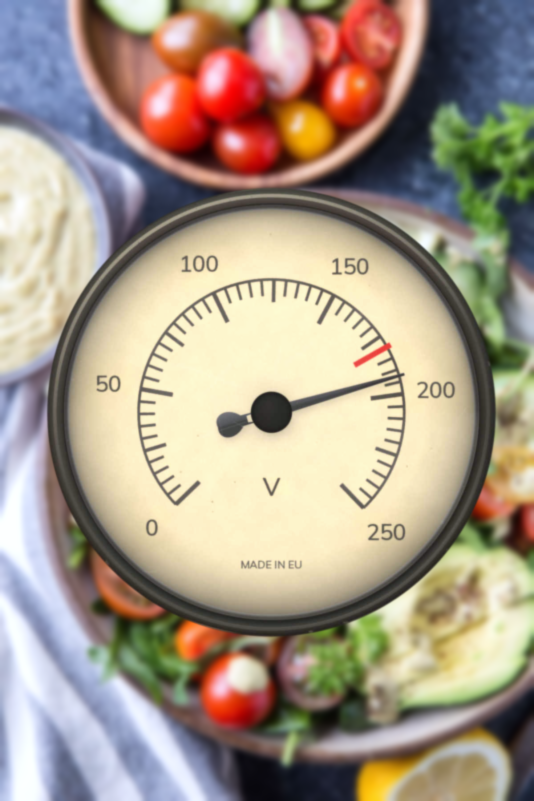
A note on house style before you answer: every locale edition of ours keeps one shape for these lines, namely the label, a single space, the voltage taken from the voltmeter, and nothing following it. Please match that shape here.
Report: 192.5 V
